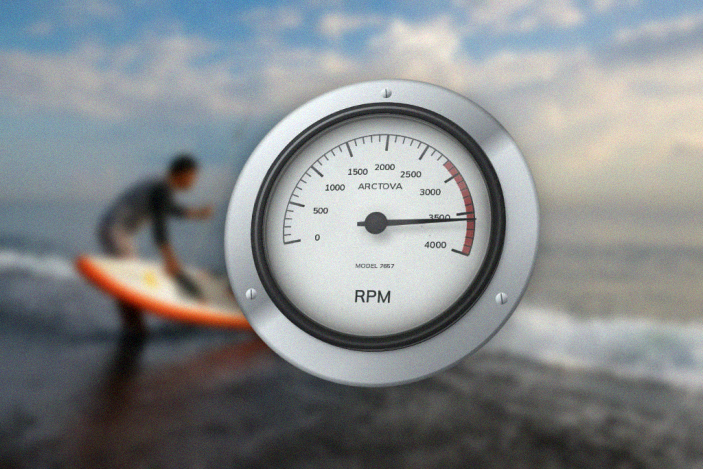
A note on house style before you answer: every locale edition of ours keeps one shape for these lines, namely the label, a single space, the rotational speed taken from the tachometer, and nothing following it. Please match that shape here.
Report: 3600 rpm
